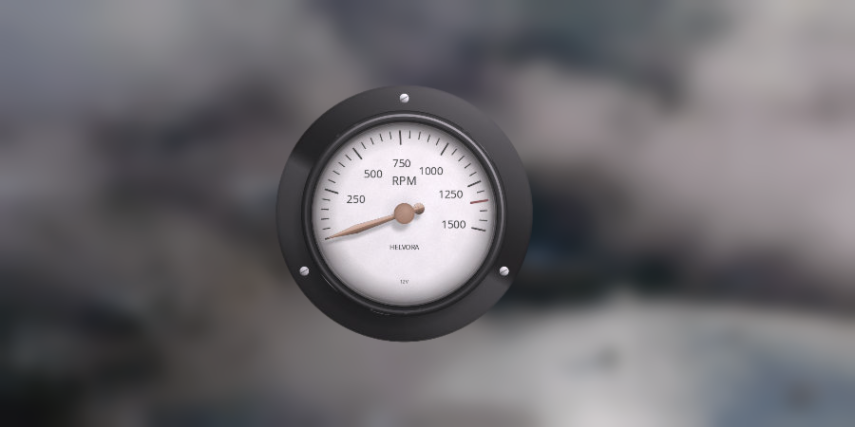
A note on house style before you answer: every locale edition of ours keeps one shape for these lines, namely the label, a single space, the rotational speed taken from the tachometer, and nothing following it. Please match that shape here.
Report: 0 rpm
